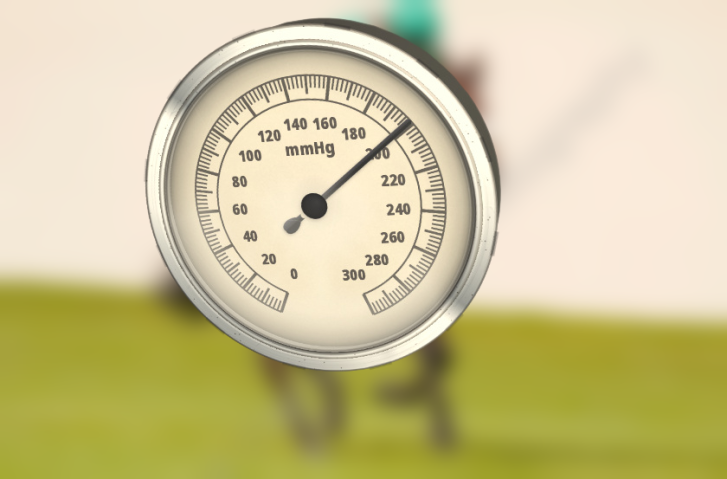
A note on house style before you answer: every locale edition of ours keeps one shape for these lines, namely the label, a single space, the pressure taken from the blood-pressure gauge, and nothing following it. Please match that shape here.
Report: 198 mmHg
